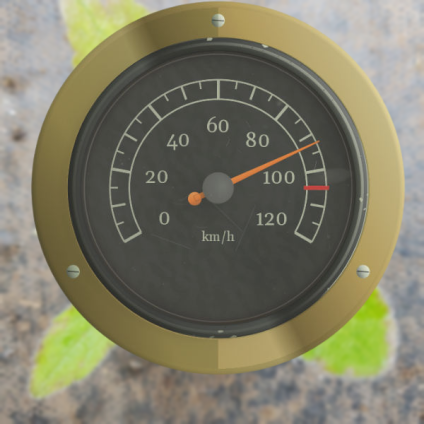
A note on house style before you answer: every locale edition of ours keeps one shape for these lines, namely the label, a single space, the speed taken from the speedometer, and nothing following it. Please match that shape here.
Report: 92.5 km/h
